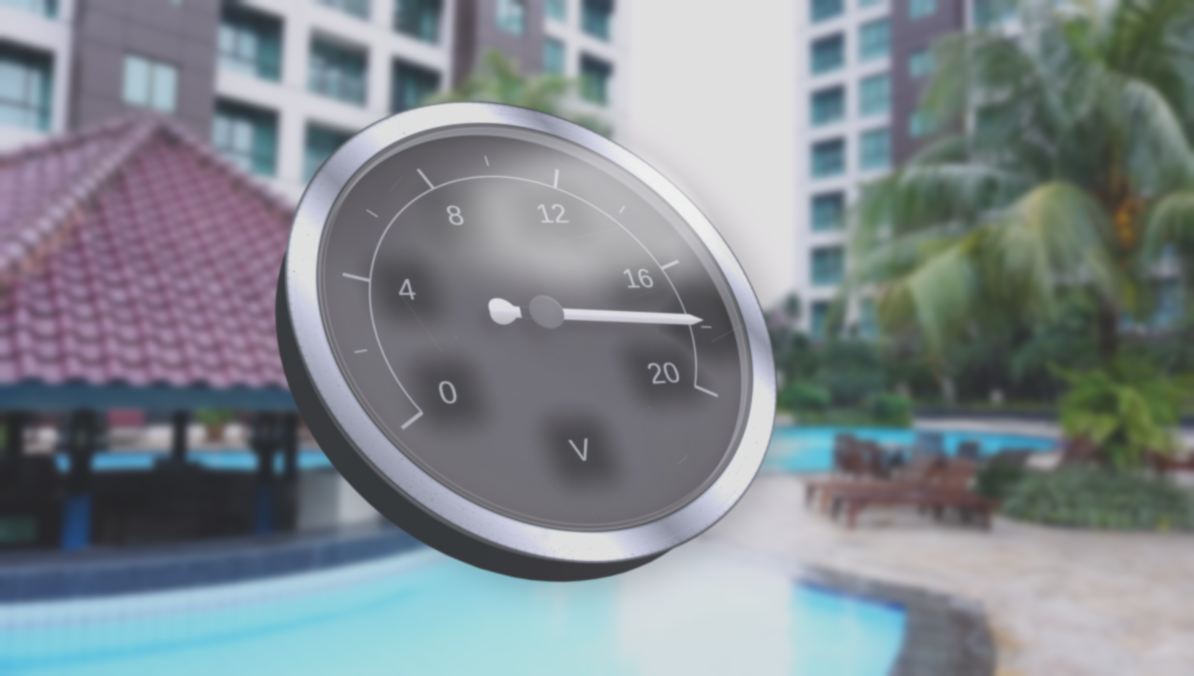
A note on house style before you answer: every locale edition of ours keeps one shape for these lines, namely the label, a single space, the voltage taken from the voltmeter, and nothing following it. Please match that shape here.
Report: 18 V
